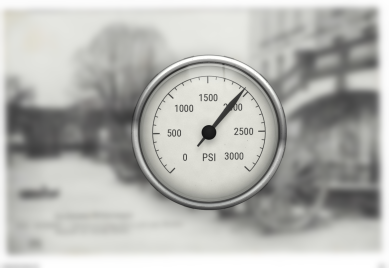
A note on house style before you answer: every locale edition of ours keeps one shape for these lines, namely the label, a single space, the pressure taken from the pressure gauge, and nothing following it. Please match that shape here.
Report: 1950 psi
